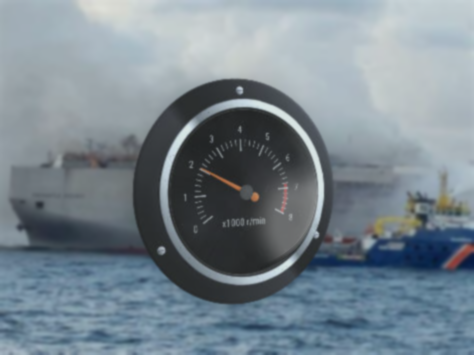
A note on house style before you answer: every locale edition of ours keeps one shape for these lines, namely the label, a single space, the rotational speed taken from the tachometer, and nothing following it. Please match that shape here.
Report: 2000 rpm
